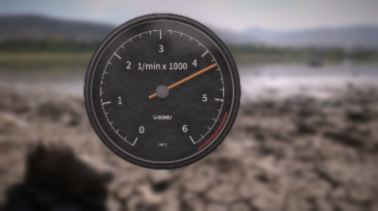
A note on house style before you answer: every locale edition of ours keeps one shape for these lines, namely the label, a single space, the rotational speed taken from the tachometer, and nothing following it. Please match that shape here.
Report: 4300 rpm
